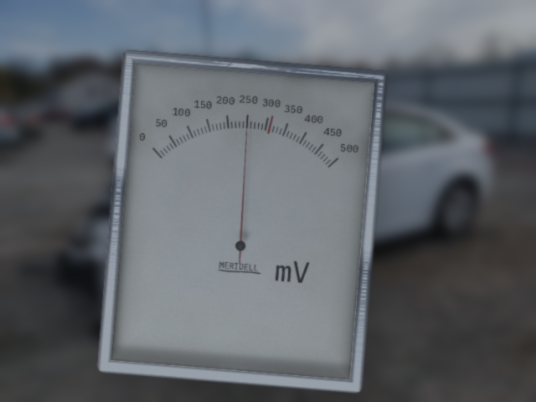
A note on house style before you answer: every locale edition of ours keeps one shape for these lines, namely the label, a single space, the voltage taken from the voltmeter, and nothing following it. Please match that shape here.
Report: 250 mV
